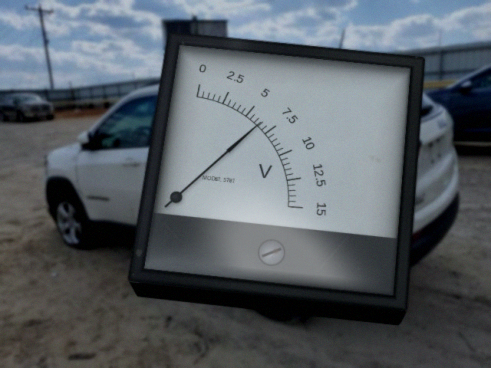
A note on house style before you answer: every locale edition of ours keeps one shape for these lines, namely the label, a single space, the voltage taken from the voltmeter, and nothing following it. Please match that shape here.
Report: 6.5 V
